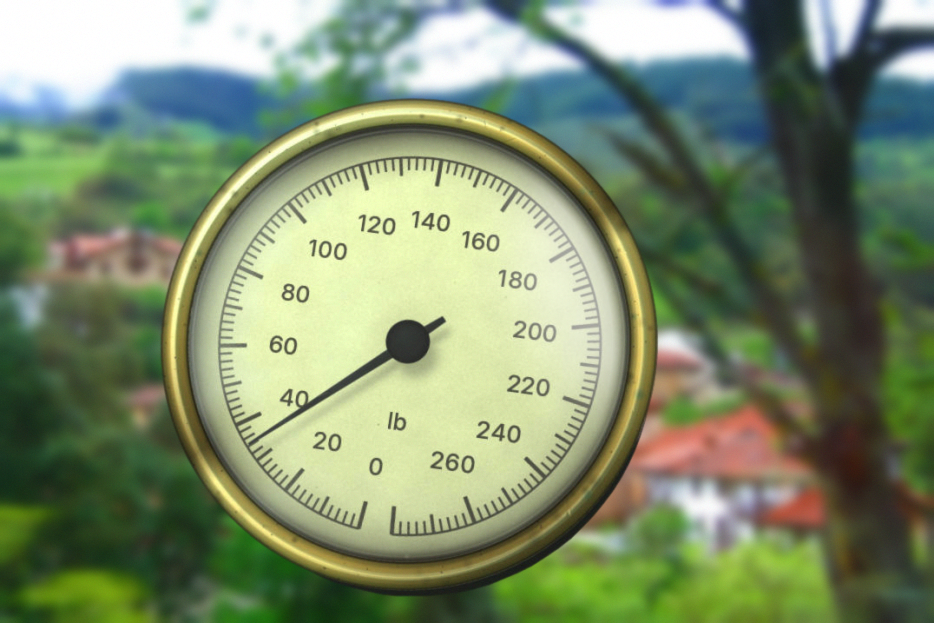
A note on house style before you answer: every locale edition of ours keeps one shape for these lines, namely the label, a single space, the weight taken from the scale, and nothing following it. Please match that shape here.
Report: 34 lb
